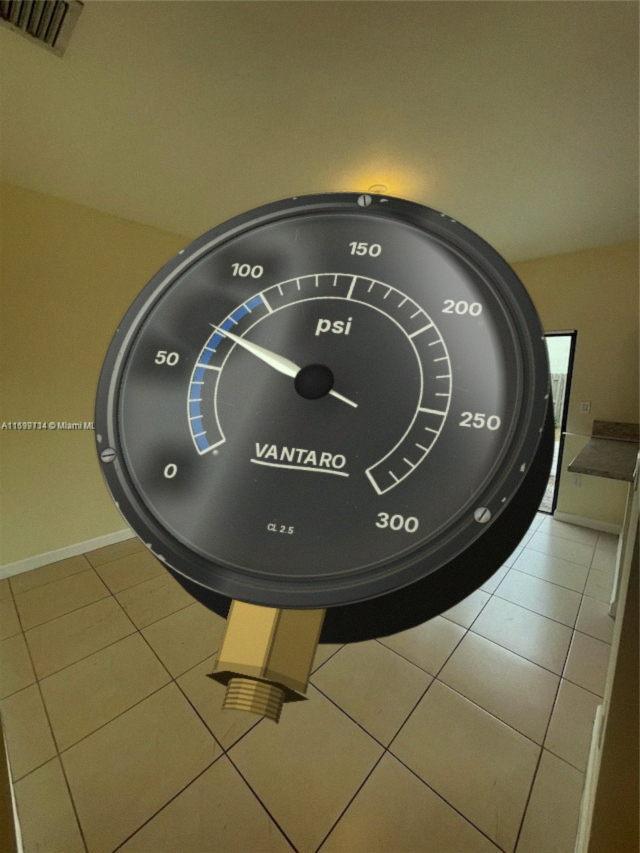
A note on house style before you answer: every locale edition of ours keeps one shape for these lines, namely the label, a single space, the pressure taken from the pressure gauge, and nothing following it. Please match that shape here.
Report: 70 psi
